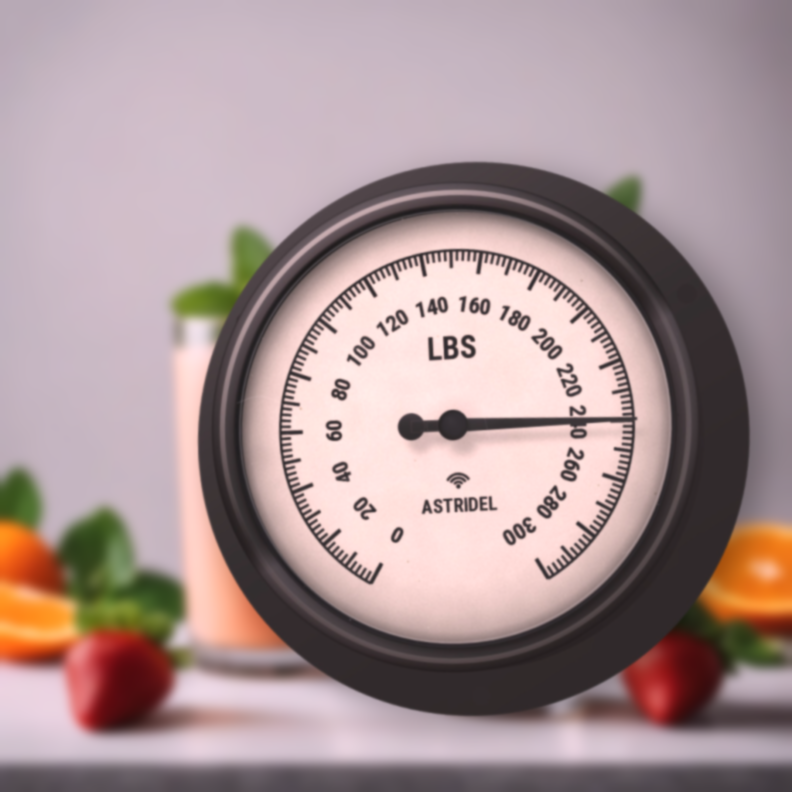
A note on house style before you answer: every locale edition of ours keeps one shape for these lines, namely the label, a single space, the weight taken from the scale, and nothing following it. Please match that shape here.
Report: 240 lb
